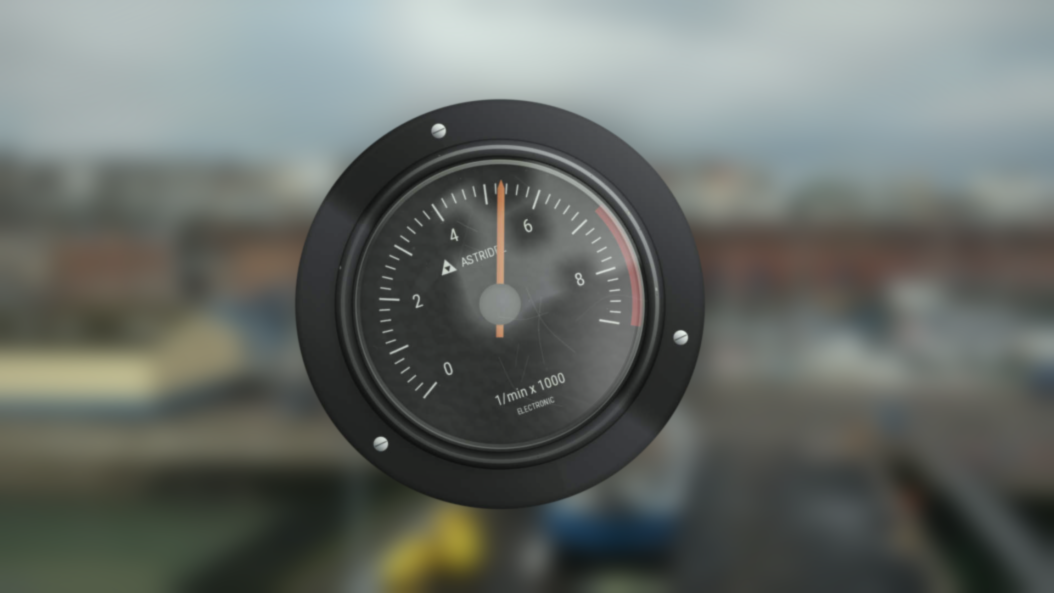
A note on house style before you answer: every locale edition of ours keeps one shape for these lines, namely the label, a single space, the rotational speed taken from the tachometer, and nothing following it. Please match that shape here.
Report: 5300 rpm
